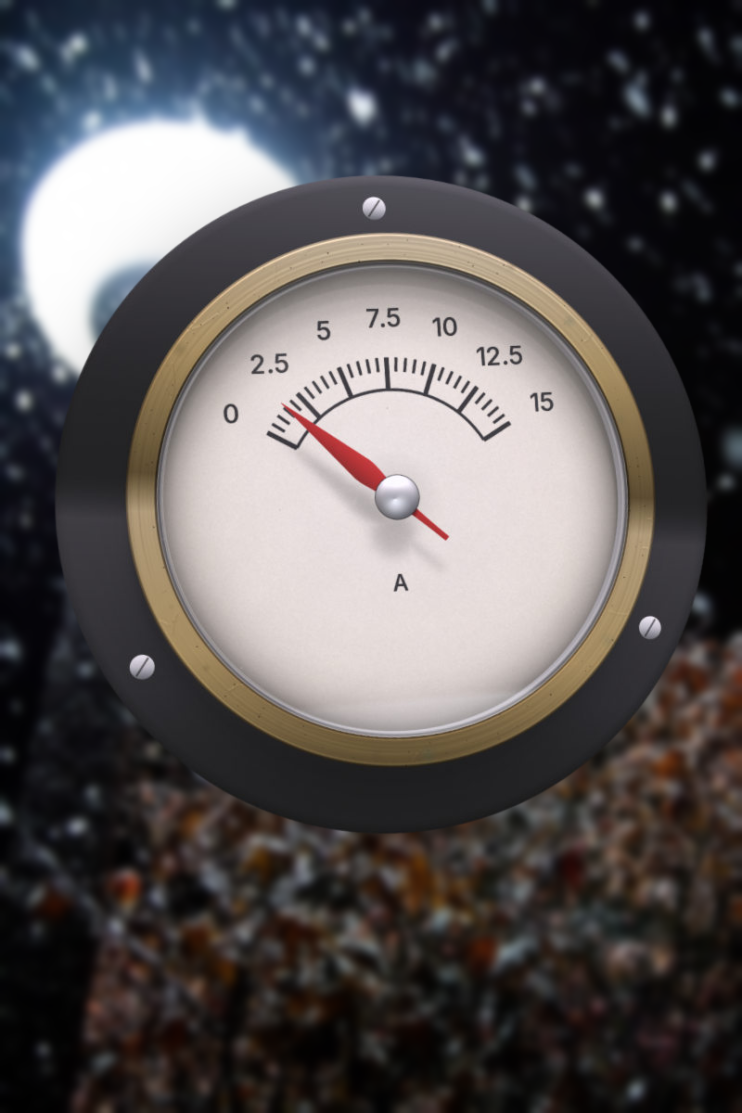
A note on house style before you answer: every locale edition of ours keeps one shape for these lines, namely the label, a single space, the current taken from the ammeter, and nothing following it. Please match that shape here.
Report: 1.5 A
